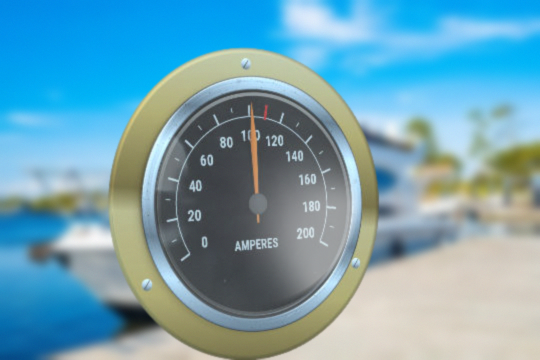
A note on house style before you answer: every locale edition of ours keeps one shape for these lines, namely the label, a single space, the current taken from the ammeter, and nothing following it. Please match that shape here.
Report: 100 A
